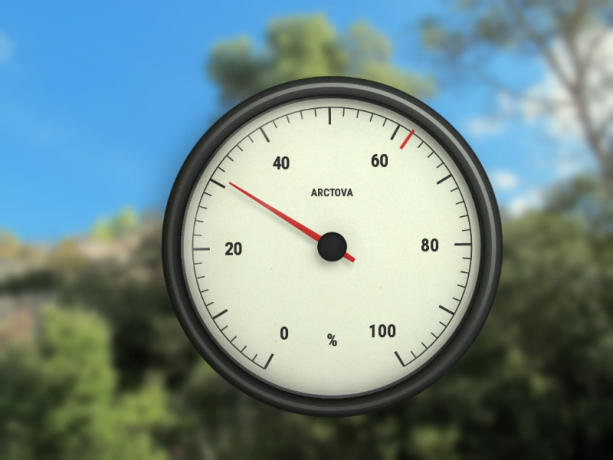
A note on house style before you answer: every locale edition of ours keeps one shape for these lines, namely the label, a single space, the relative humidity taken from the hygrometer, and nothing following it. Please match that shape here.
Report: 31 %
